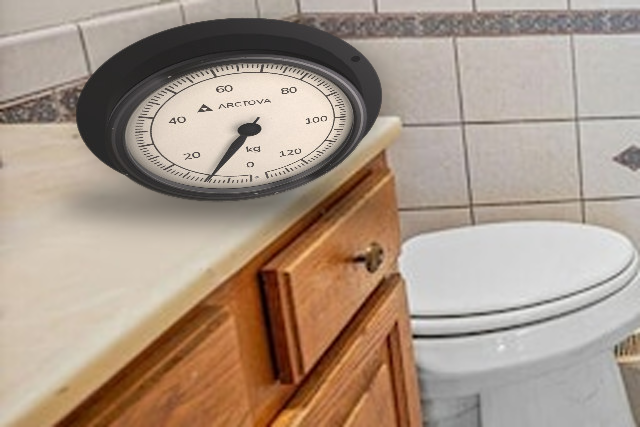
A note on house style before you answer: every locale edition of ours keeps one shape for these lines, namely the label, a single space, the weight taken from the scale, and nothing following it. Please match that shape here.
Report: 10 kg
